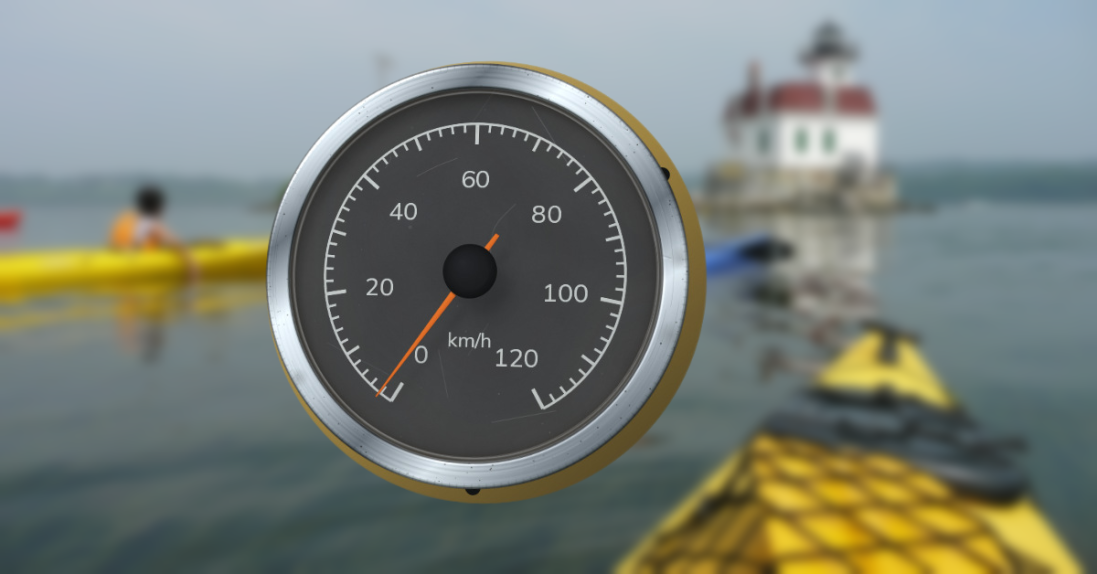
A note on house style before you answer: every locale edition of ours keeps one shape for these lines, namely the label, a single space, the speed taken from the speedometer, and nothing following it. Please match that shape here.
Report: 2 km/h
